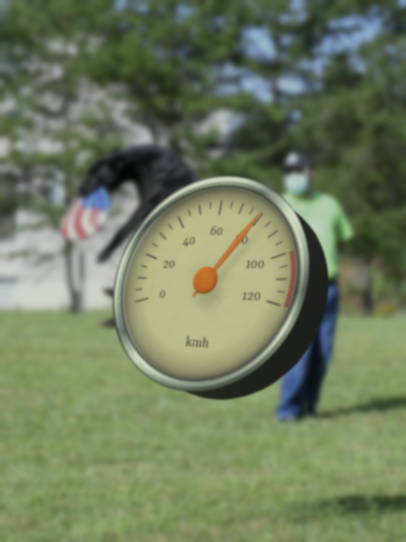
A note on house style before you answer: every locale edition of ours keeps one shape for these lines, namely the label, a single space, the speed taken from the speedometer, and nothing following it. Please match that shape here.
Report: 80 km/h
